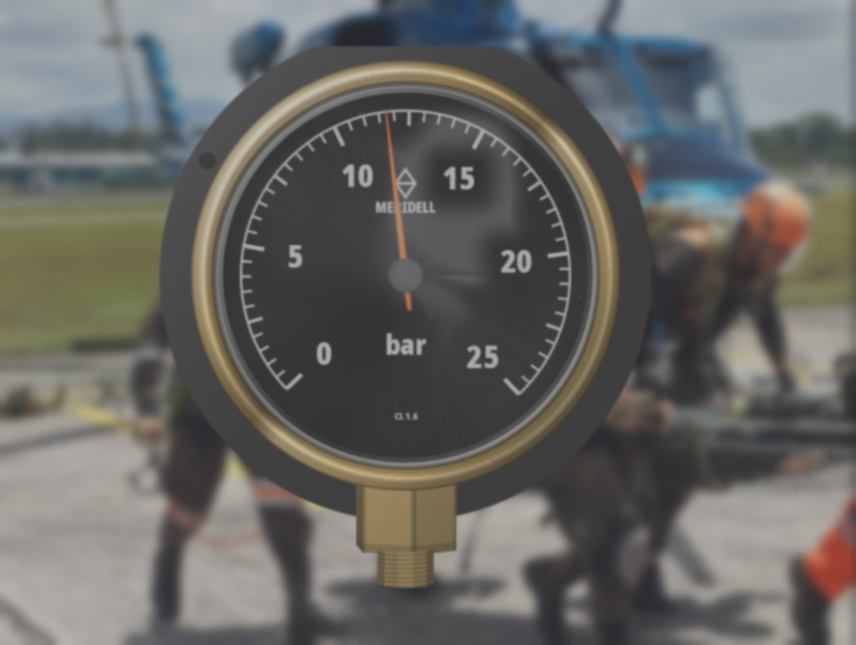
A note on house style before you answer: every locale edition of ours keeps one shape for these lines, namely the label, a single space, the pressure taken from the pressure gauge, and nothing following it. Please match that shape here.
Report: 11.75 bar
